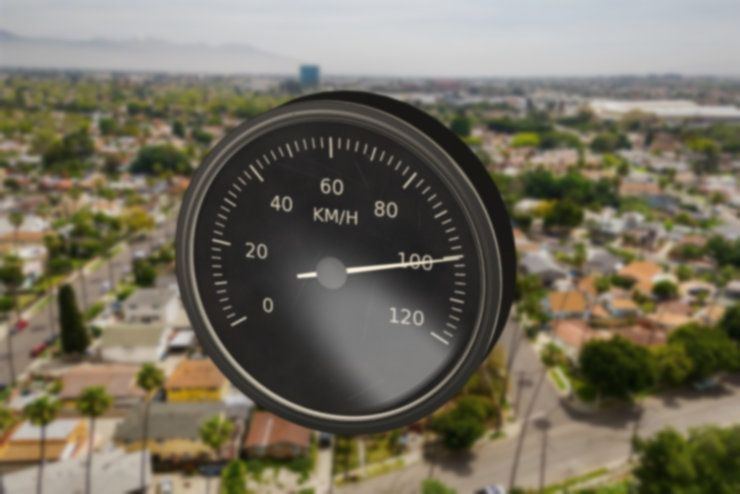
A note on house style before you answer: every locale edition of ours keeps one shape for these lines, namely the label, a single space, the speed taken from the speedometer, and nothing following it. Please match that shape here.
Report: 100 km/h
